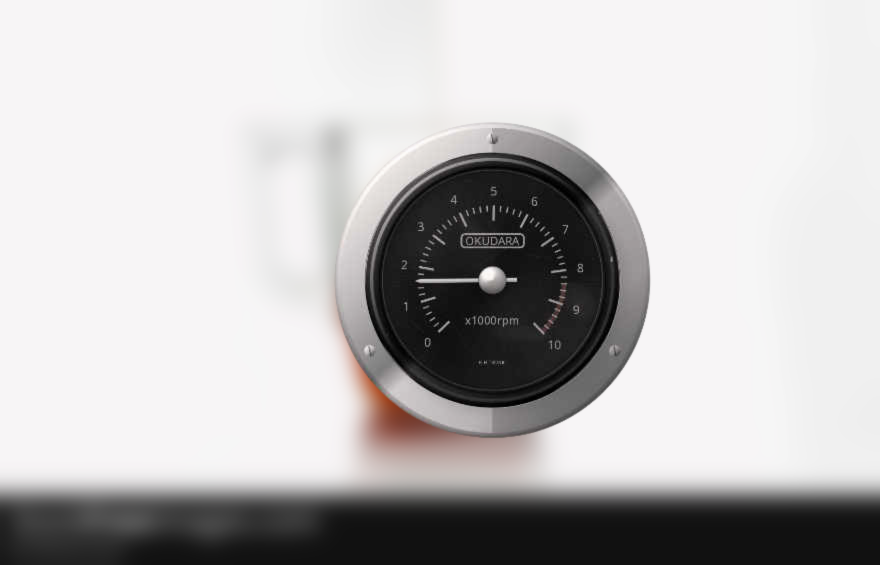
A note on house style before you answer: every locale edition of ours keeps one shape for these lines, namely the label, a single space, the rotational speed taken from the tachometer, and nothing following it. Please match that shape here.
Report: 1600 rpm
